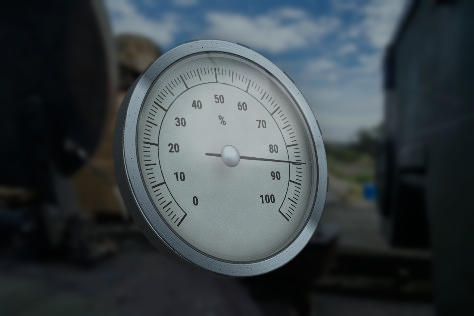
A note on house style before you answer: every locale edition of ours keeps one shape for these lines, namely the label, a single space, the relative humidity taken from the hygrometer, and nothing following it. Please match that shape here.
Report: 85 %
